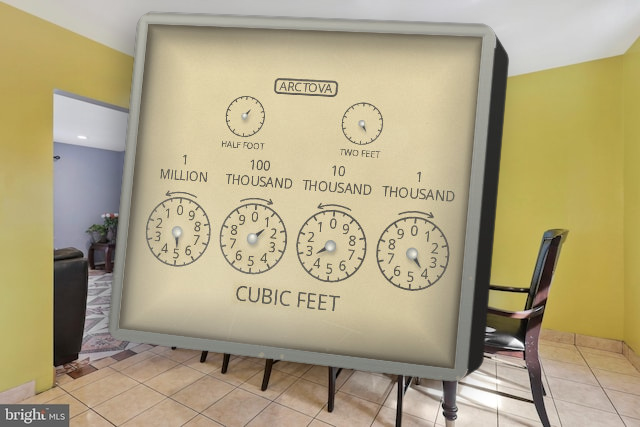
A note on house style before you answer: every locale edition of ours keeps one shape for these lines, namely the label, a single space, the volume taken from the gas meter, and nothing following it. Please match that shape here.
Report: 513400 ft³
